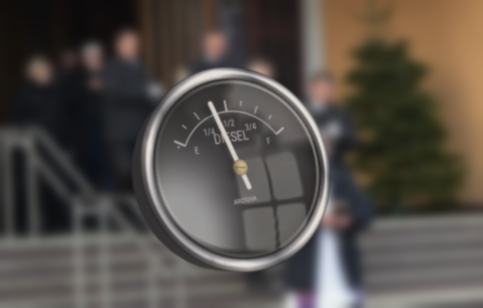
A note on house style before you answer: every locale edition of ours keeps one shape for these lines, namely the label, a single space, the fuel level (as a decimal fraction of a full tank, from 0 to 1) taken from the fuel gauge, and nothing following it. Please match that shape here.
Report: 0.375
